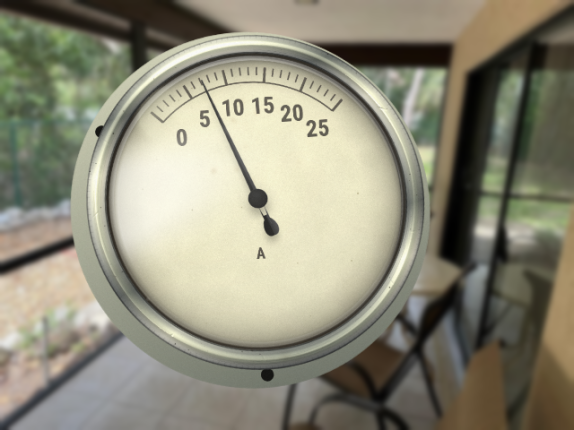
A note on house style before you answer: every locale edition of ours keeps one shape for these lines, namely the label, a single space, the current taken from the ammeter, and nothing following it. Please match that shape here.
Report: 7 A
